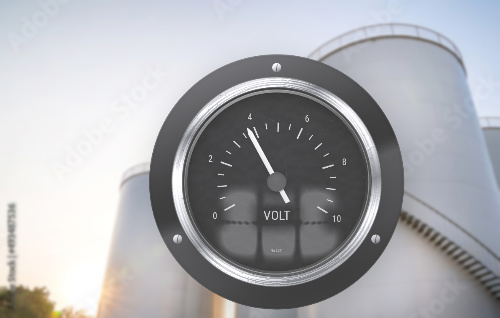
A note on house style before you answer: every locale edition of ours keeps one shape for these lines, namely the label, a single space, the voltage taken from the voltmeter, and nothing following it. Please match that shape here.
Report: 3.75 V
